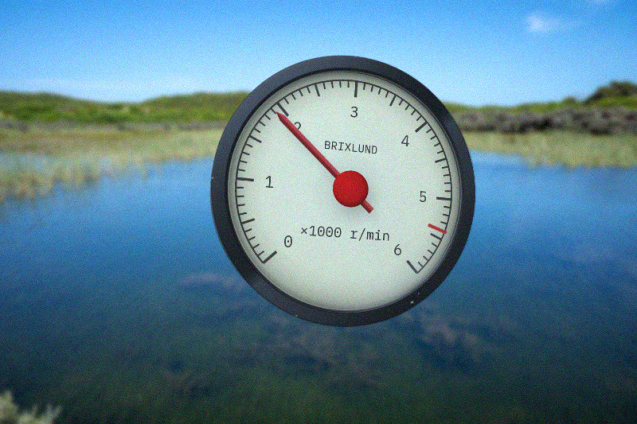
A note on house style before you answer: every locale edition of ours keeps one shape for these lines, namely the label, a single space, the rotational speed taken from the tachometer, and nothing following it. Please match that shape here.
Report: 1900 rpm
